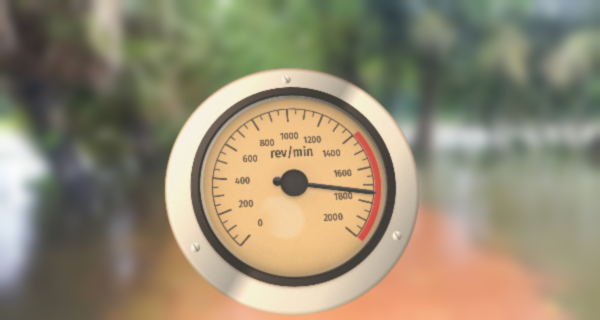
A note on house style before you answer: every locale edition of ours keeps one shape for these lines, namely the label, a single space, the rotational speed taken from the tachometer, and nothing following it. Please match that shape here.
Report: 1750 rpm
